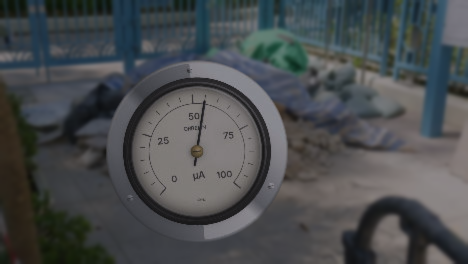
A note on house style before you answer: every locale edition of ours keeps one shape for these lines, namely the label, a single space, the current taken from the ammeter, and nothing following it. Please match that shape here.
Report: 55 µA
